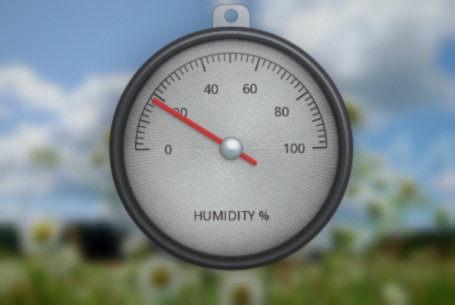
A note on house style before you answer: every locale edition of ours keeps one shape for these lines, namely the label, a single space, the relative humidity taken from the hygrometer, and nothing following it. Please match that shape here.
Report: 18 %
